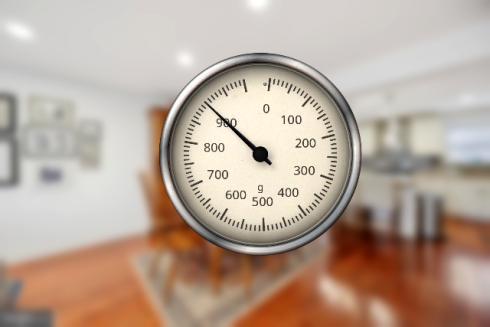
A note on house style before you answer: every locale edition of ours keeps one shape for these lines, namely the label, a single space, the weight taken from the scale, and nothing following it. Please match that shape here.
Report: 900 g
